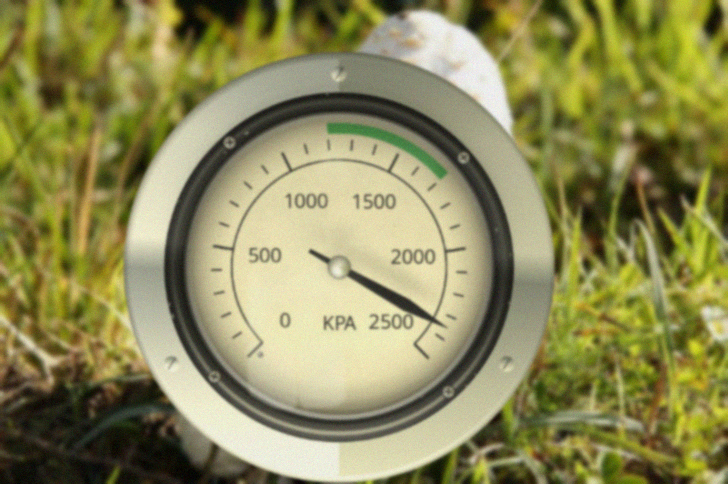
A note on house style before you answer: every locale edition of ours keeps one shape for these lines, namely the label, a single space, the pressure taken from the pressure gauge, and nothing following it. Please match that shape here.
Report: 2350 kPa
